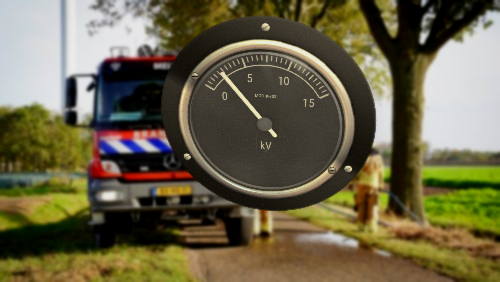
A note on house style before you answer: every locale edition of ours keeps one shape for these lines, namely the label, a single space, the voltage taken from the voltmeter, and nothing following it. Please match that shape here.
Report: 2.5 kV
